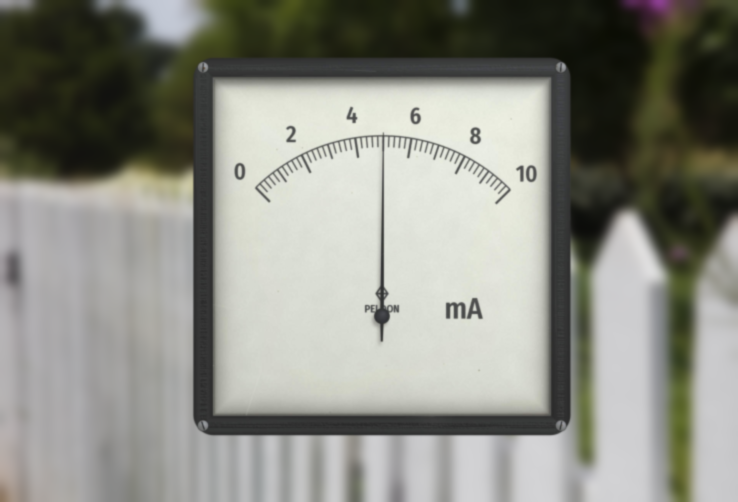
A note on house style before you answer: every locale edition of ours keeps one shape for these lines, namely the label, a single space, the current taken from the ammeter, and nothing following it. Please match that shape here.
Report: 5 mA
